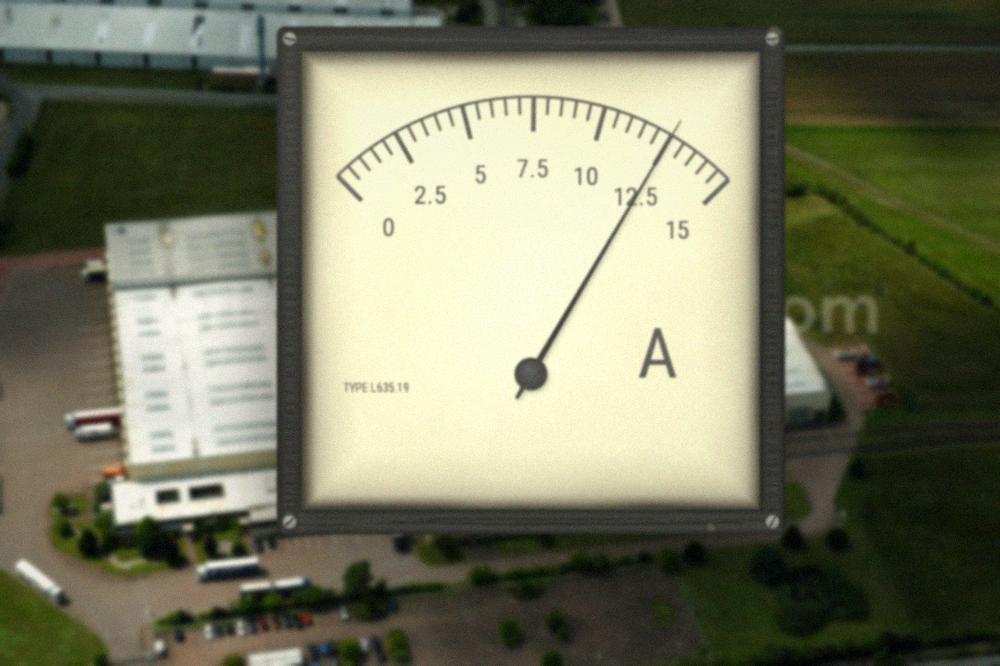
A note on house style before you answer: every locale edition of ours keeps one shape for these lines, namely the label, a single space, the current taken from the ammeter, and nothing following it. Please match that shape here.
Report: 12.5 A
